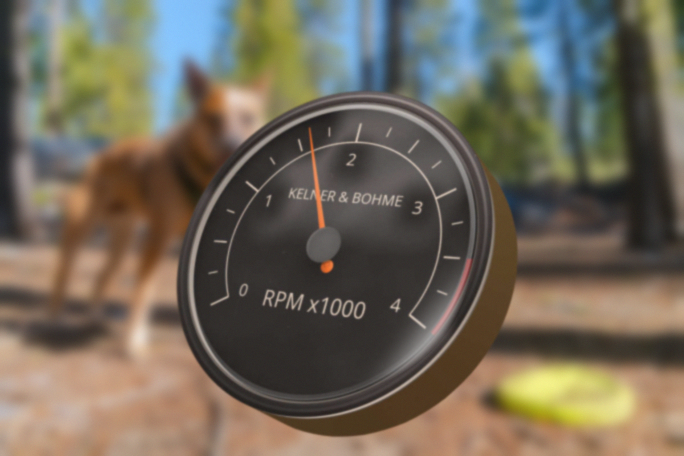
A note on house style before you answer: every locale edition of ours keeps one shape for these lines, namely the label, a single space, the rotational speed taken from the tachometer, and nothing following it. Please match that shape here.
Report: 1625 rpm
